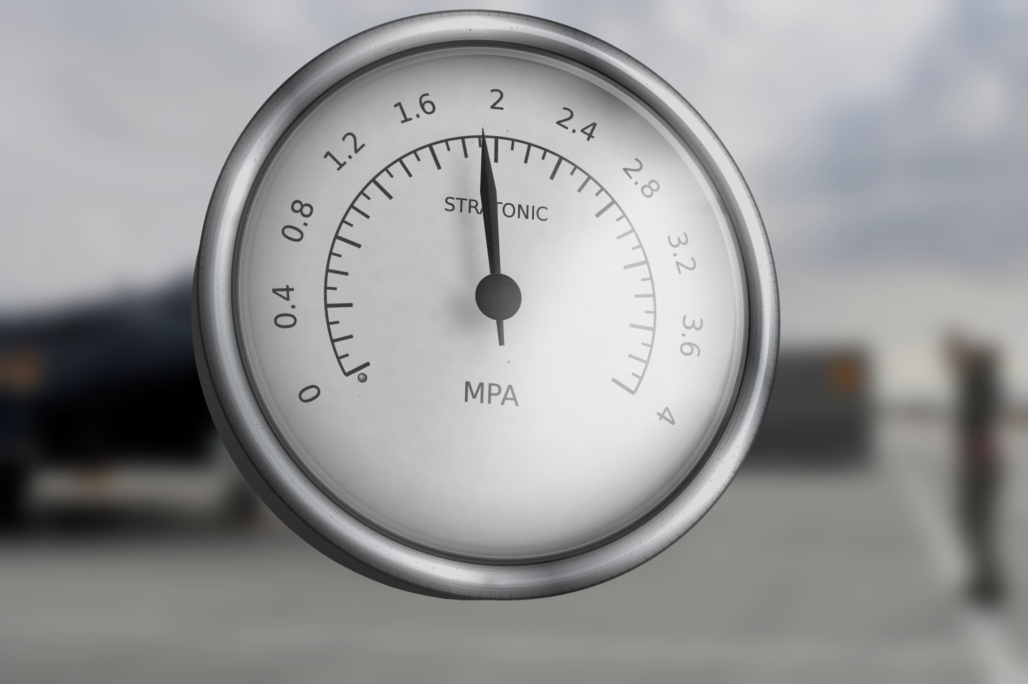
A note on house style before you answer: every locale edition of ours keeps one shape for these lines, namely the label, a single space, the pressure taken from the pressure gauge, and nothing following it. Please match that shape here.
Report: 1.9 MPa
